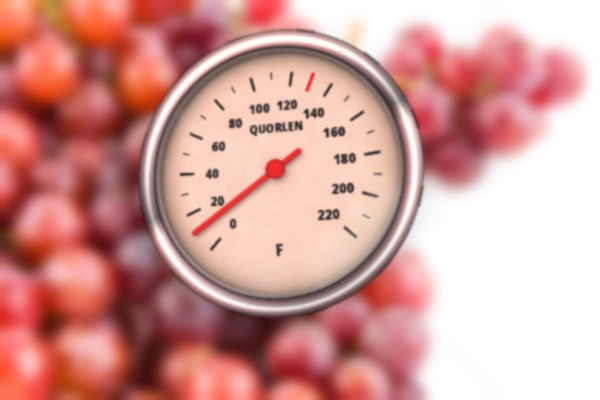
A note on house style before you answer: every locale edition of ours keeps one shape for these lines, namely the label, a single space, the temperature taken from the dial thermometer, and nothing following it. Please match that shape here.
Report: 10 °F
